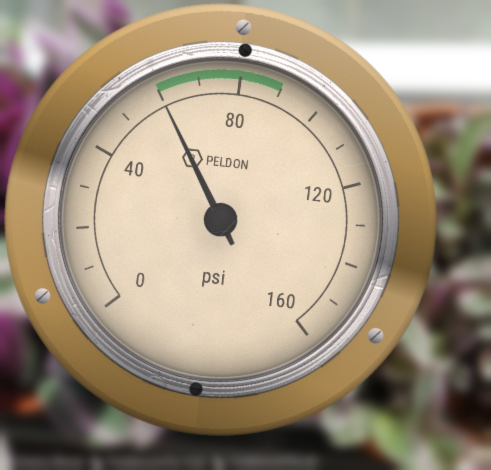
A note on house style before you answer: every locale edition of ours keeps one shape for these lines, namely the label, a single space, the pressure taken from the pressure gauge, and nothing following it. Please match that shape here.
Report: 60 psi
